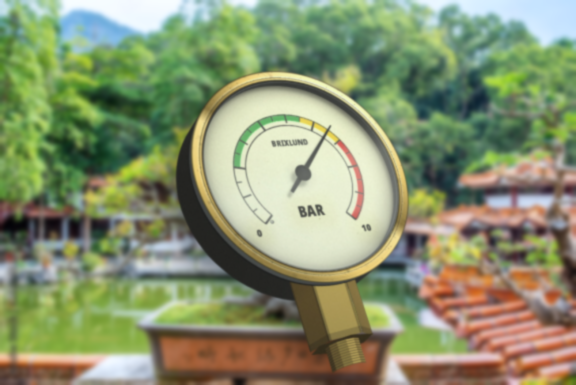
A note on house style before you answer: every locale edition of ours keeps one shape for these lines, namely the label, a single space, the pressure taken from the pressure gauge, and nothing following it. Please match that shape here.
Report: 6.5 bar
